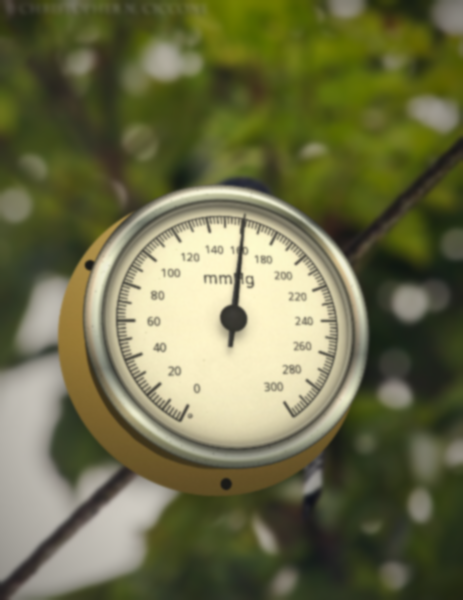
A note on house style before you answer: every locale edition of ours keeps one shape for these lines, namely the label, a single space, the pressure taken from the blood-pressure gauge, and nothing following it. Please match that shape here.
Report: 160 mmHg
